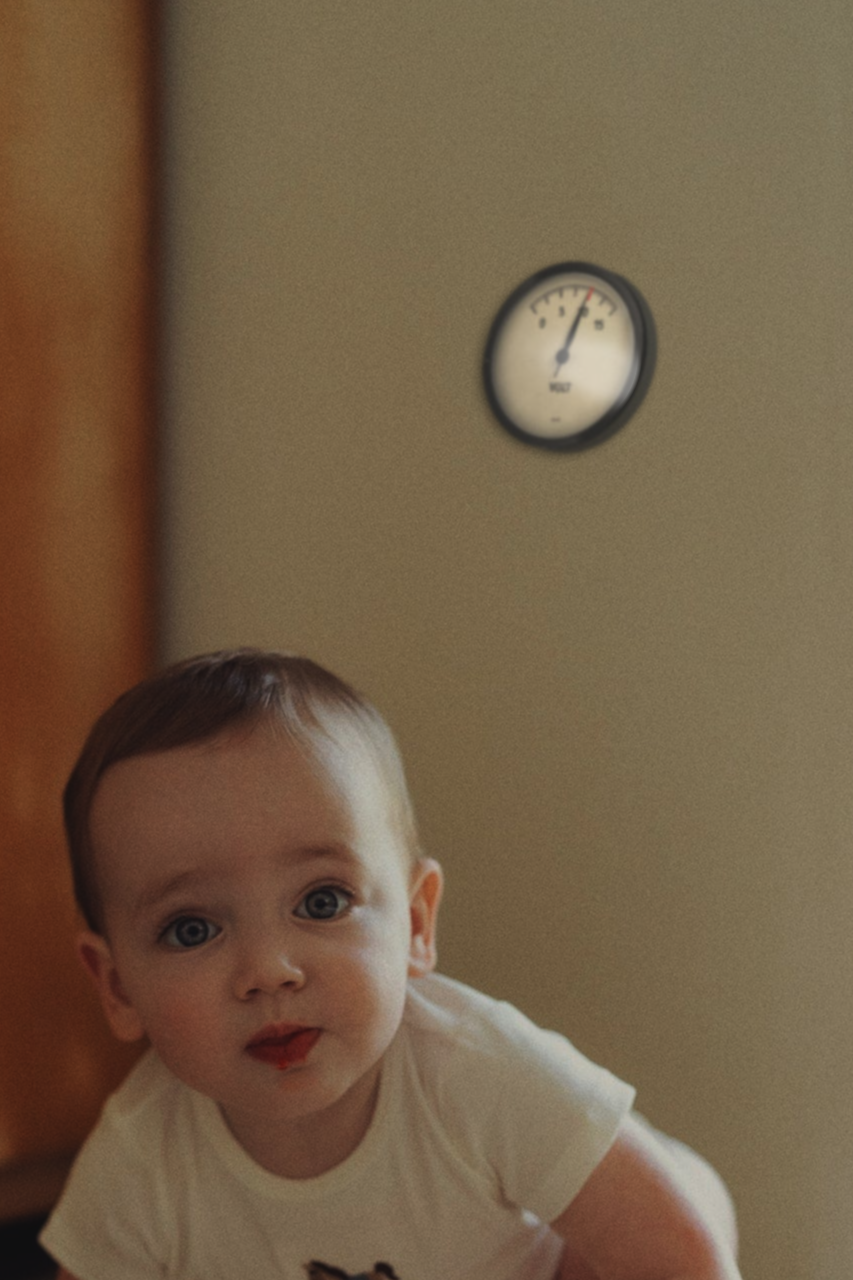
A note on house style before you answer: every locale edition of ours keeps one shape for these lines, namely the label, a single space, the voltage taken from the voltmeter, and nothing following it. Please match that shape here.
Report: 10 V
